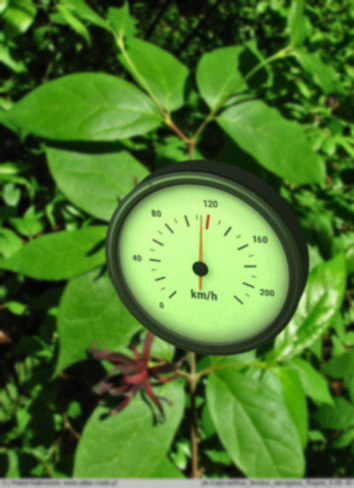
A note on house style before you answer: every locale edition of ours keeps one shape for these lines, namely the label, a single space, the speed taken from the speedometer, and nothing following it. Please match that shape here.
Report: 115 km/h
